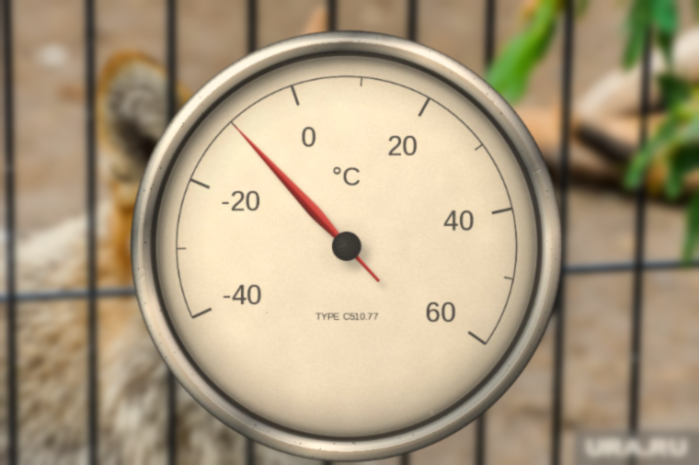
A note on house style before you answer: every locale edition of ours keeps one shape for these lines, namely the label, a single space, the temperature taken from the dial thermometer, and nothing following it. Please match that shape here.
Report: -10 °C
